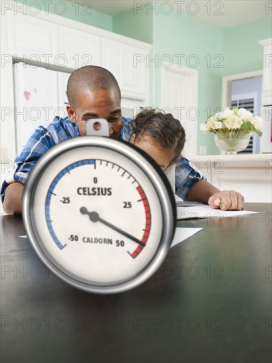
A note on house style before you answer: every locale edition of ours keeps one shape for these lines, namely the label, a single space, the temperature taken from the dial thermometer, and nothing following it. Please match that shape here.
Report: 42.5 °C
